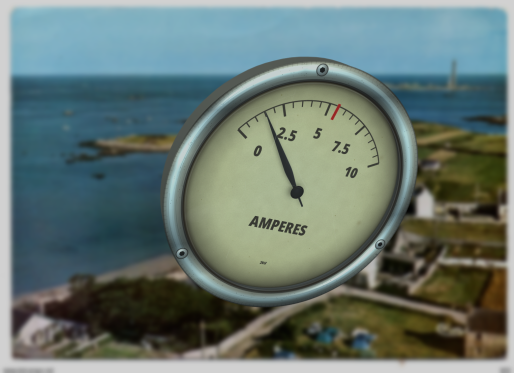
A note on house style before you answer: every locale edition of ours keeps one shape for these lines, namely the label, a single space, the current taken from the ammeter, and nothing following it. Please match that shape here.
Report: 1.5 A
